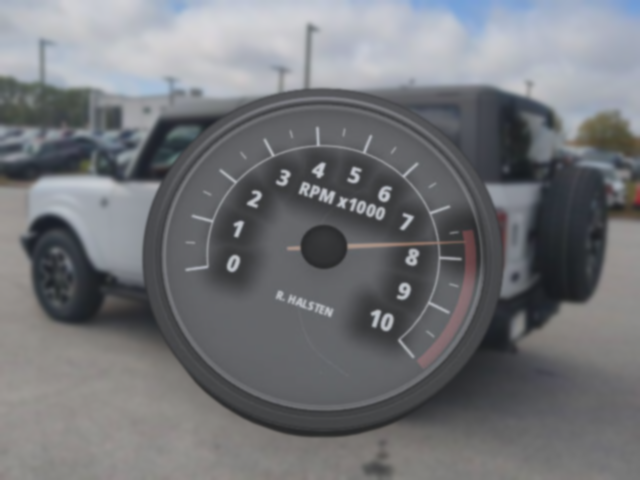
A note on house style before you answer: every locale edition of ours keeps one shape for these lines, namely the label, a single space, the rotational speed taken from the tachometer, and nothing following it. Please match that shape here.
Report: 7750 rpm
